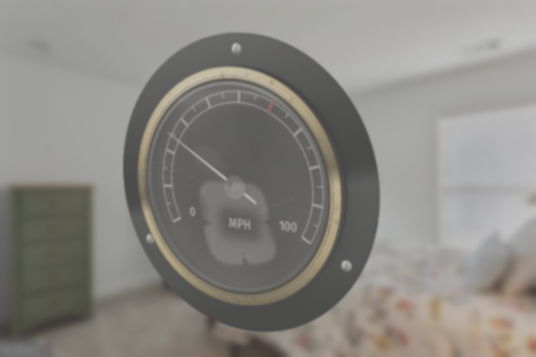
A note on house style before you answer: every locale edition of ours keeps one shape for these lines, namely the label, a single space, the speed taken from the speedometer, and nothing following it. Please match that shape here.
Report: 25 mph
